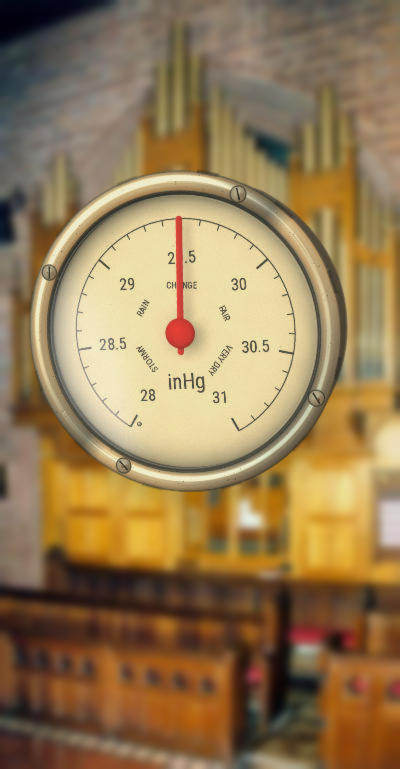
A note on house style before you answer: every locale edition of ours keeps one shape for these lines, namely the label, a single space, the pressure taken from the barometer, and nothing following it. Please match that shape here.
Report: 29.5 inHg
